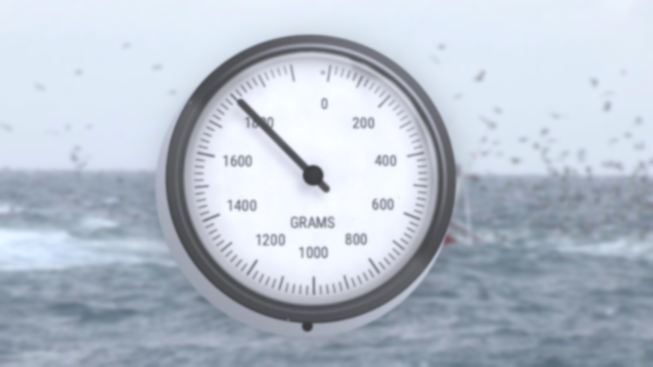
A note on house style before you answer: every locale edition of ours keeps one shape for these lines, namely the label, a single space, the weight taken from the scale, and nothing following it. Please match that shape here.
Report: 1800 g
